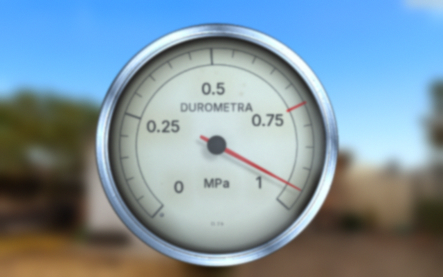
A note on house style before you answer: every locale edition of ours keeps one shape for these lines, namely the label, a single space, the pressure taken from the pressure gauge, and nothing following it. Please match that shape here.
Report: 0.95 MPa
